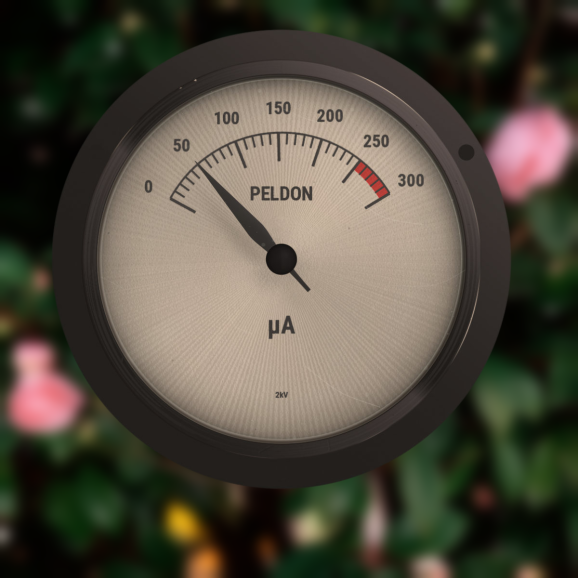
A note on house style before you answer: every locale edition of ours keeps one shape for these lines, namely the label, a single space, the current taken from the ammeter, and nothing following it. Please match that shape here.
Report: 50 µA
